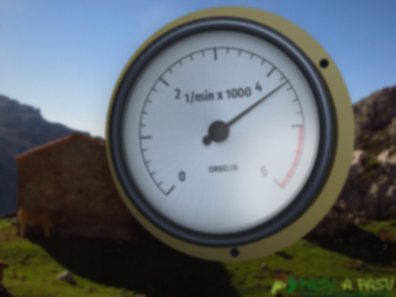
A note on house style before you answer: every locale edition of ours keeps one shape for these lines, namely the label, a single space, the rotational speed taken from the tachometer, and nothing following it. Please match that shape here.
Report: 4300 rpm
